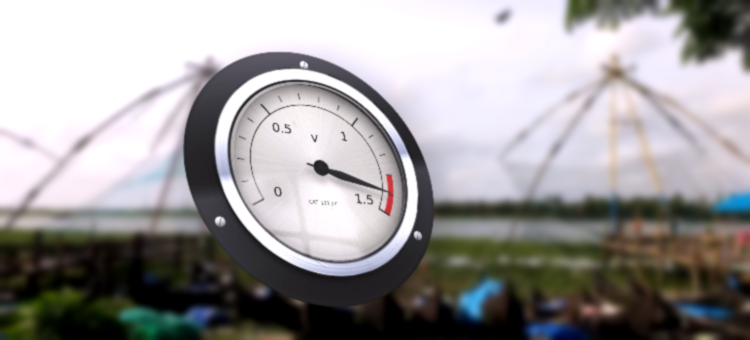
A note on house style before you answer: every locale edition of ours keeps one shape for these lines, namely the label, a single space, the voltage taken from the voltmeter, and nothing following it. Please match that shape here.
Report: 1.4 V
